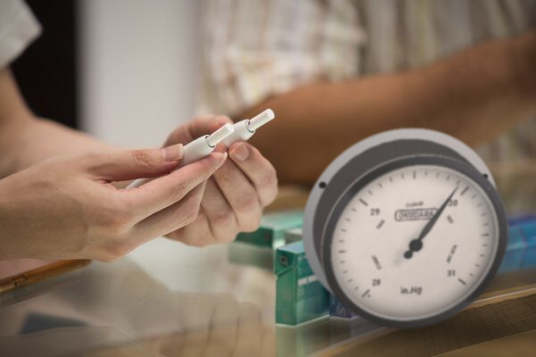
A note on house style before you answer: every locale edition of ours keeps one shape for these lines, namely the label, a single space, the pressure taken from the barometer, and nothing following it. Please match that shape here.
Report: 29.9 inHg
